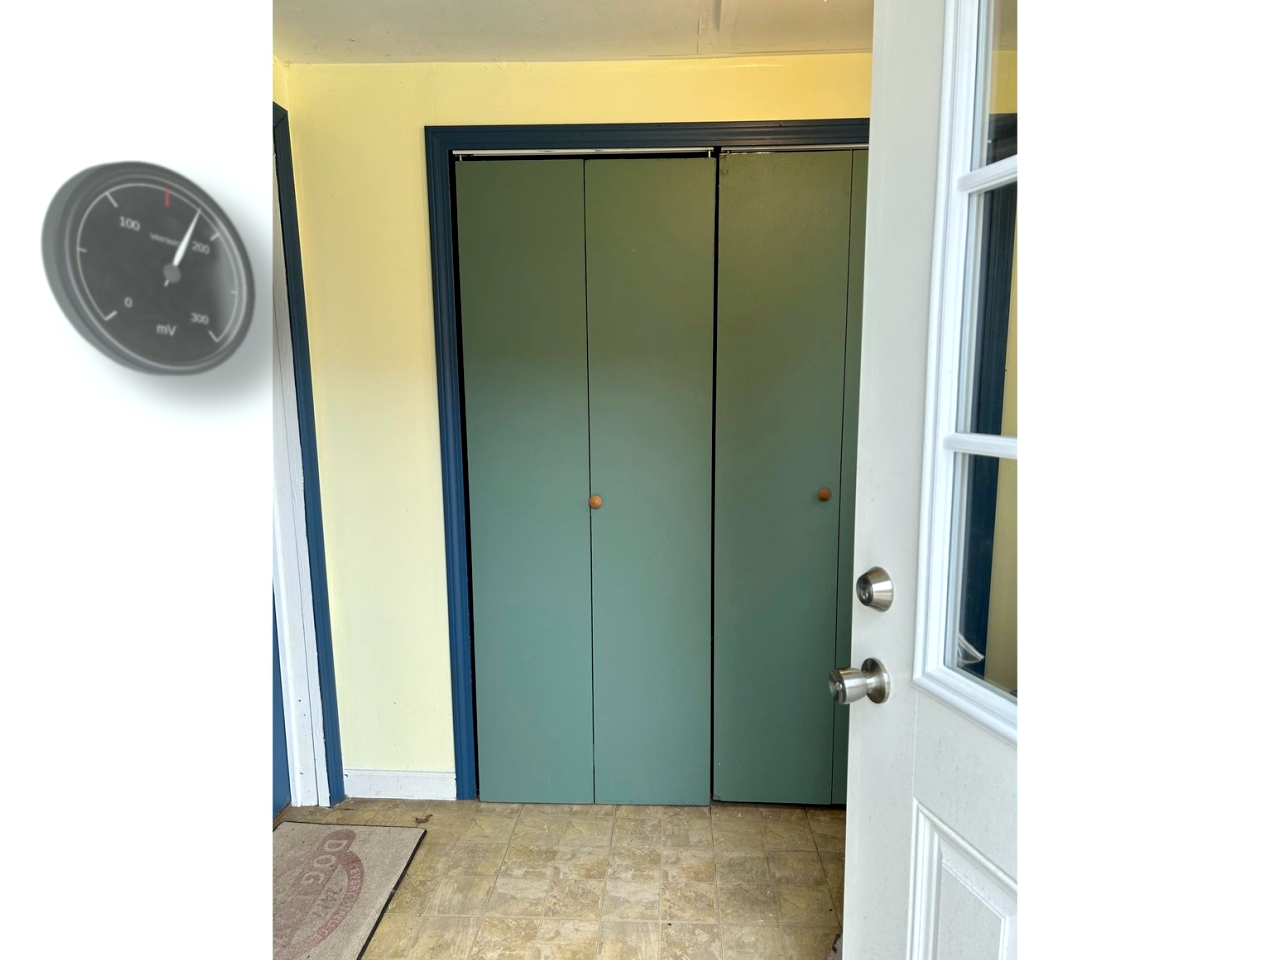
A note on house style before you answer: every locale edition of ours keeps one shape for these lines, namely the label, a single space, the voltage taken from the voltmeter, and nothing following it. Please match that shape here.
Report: 175 mV
